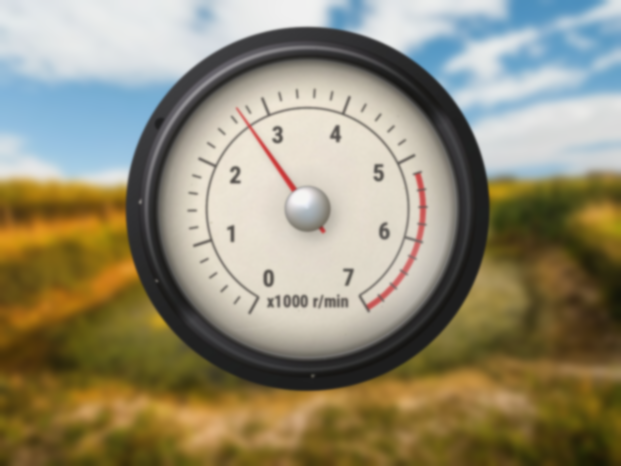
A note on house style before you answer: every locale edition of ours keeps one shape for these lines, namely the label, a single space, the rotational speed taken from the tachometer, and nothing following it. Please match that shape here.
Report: 2700 rpm
